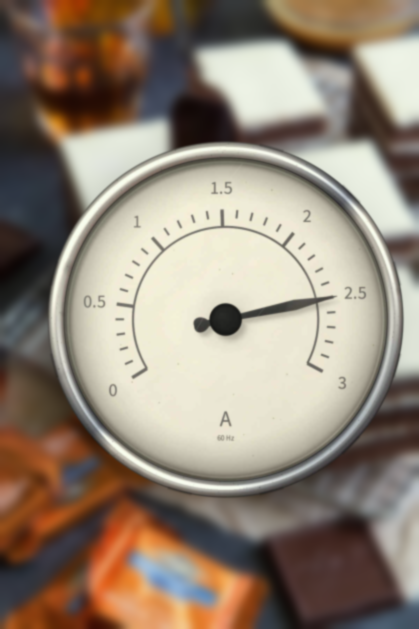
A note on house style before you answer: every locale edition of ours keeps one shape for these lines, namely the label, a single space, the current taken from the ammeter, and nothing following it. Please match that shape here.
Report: 2.5 A
